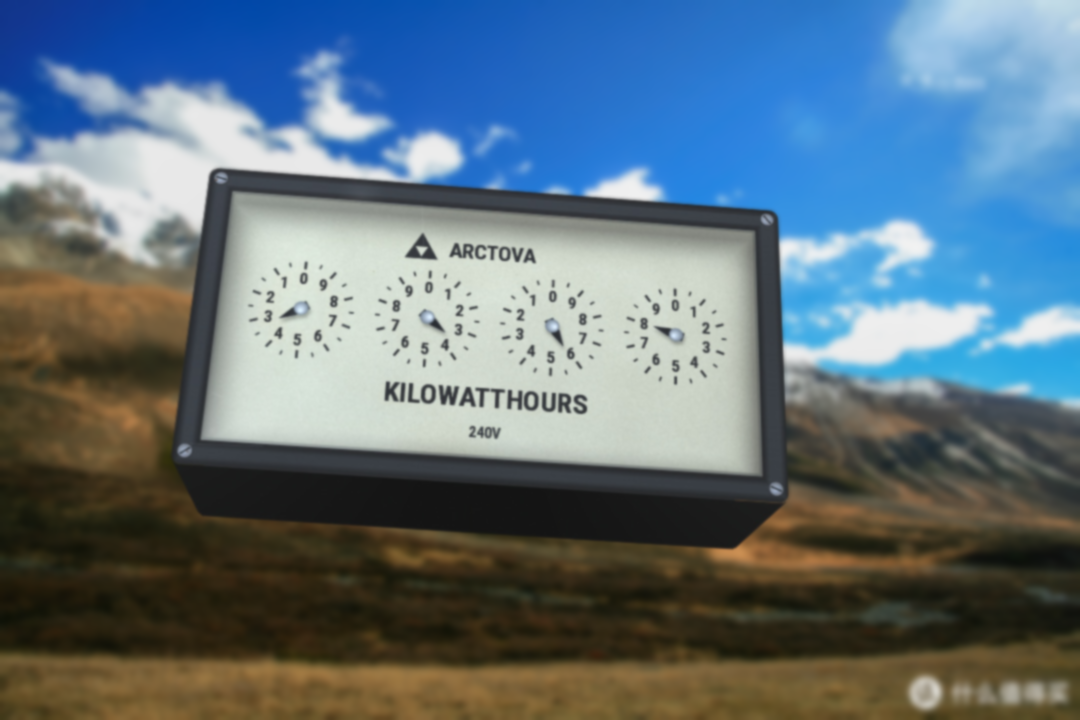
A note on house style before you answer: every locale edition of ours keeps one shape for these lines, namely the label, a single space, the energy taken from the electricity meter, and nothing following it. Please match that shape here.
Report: 3358 kWh
